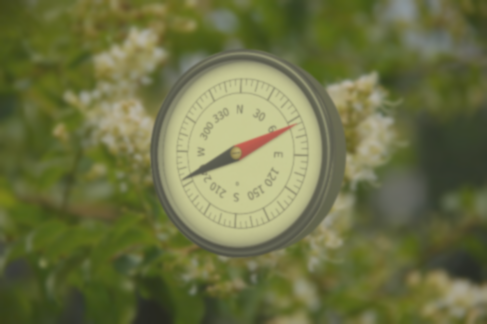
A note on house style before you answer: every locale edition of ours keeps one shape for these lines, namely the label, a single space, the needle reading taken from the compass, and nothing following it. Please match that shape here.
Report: 65 °
